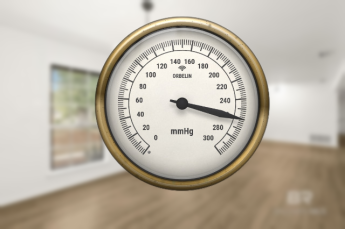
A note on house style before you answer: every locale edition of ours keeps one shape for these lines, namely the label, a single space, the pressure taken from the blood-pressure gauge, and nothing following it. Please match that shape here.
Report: 260 mmHg
